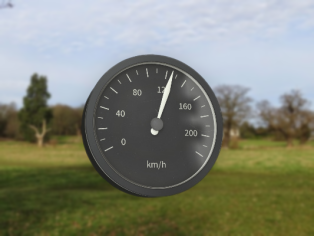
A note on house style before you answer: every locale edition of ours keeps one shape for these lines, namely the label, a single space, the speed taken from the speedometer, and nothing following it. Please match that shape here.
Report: 125 km/h
